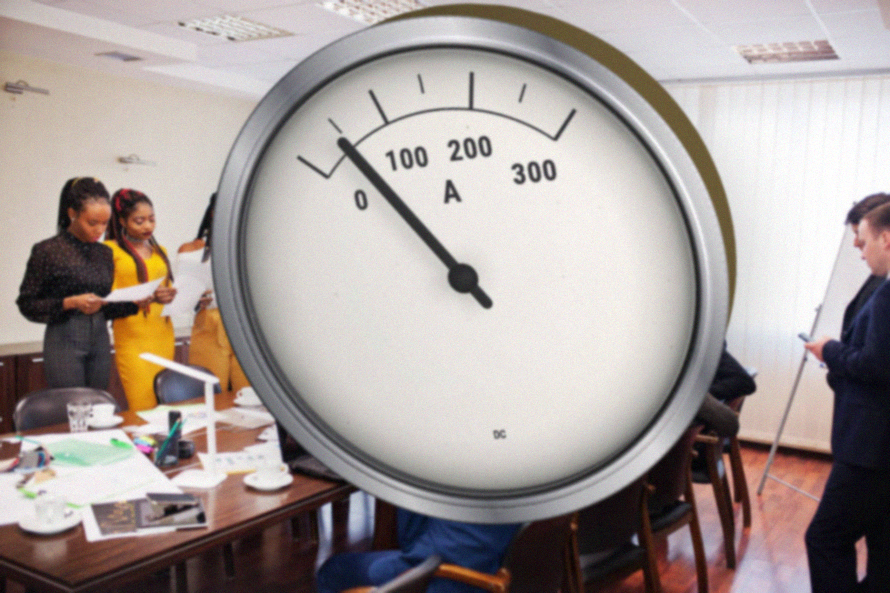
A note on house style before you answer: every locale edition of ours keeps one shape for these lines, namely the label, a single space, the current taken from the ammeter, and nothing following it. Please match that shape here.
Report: 50 A
